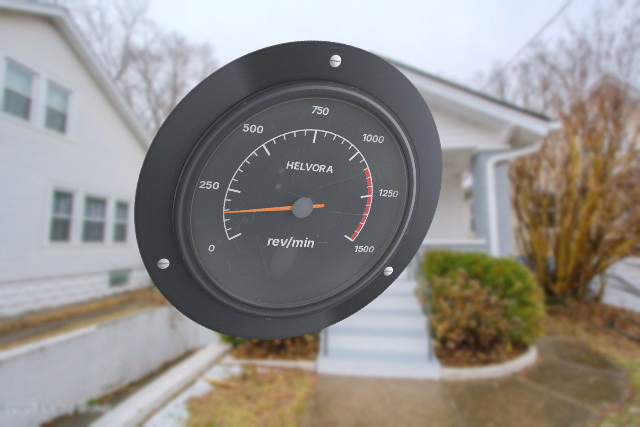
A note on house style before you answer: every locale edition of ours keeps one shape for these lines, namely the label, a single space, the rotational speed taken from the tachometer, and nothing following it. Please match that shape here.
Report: 150 rpm
